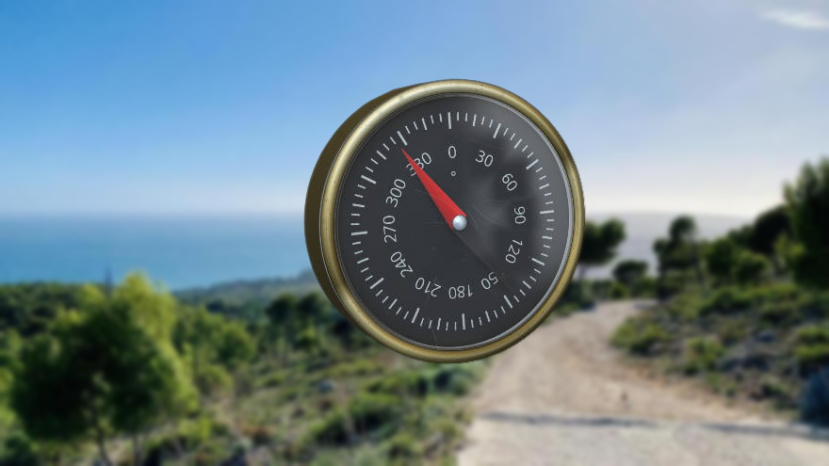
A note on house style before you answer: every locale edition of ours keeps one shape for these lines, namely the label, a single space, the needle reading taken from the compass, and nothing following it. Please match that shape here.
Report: 325 °
